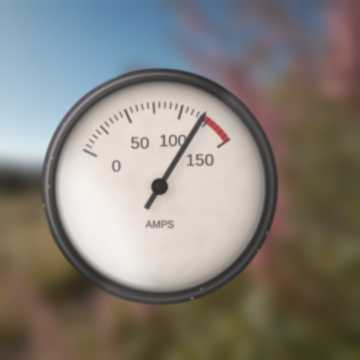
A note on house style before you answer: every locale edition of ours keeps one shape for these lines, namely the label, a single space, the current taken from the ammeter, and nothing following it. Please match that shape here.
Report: 120 A
